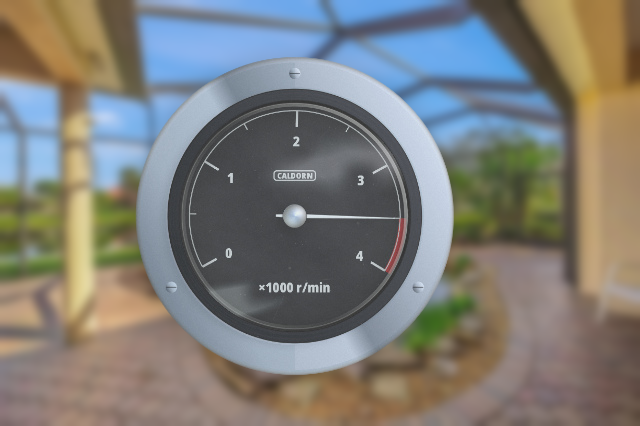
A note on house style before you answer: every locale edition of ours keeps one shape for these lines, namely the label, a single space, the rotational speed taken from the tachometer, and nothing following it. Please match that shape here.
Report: 3500 rpm
